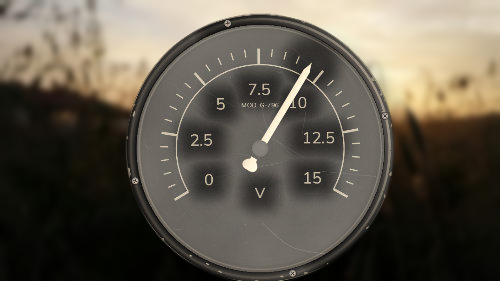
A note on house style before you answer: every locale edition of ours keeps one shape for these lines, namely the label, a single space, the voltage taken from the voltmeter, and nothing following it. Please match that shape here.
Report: 9.5 V
